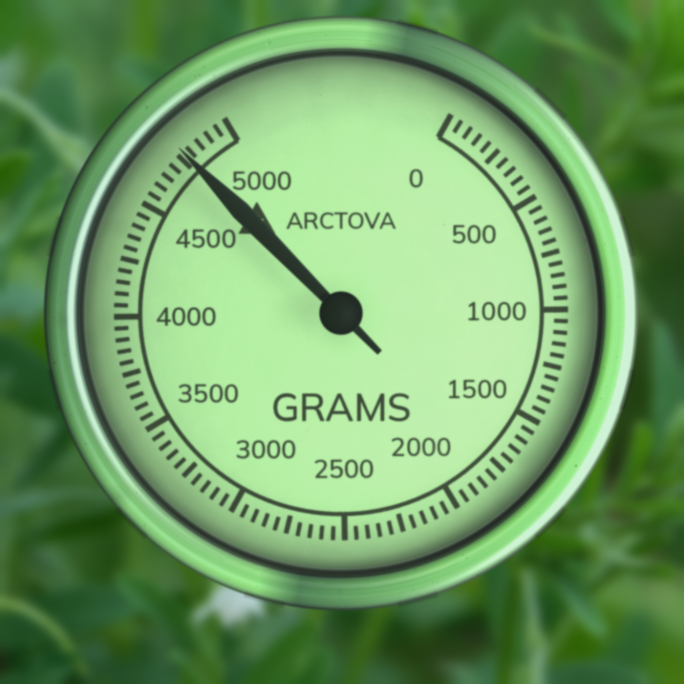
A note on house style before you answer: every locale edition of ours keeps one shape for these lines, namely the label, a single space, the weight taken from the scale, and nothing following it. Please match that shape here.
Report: 4775 g
